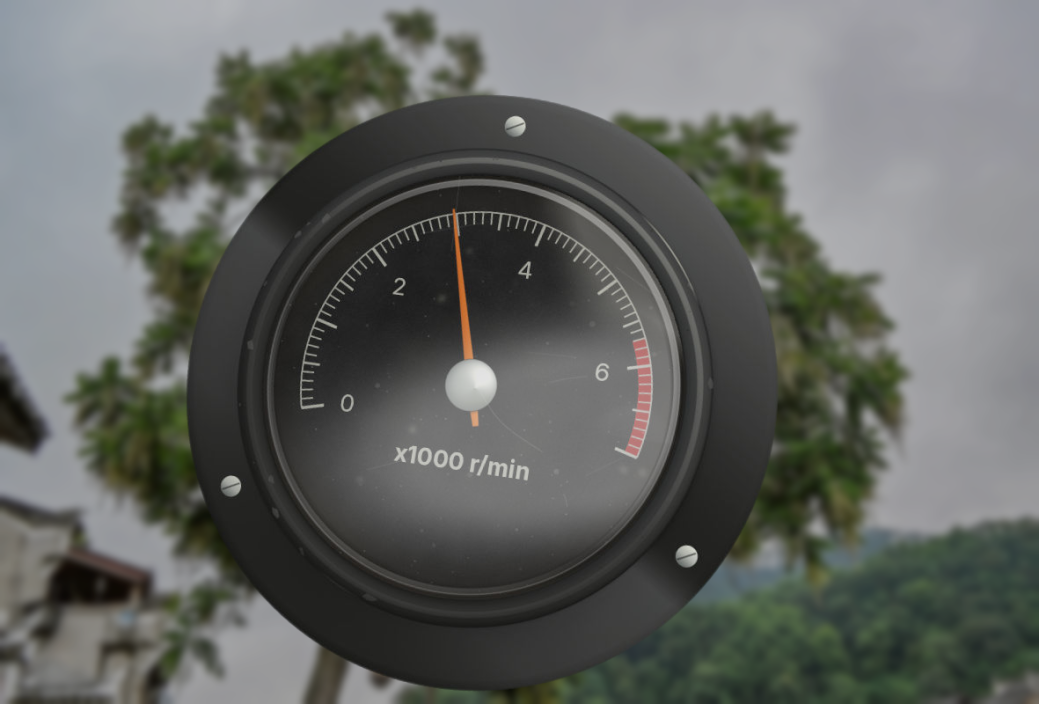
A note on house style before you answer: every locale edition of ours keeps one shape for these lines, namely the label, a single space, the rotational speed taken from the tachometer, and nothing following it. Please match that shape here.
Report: 3000 rpm
